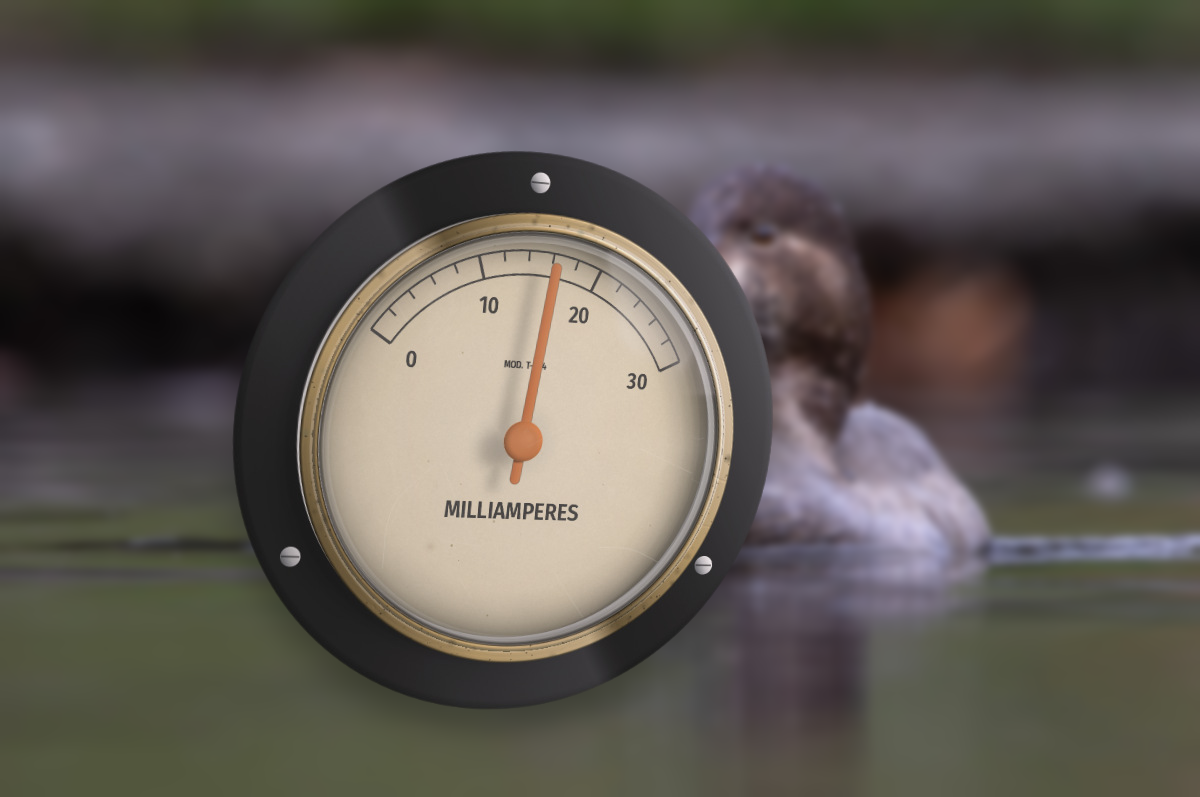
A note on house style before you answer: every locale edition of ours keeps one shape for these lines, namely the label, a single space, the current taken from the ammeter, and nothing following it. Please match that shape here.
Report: 16 mA
